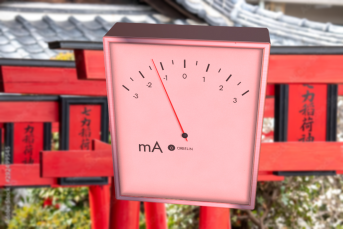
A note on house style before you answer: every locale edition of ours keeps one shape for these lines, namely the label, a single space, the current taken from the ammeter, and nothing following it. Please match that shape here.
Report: -1.25 mA
